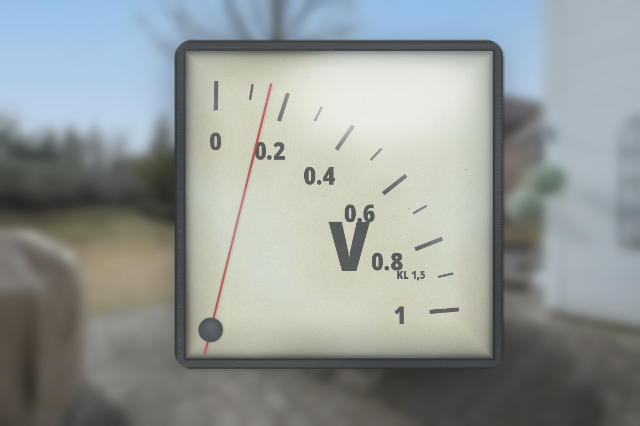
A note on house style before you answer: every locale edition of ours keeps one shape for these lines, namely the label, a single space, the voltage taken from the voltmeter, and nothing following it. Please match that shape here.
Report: 0.15 V
